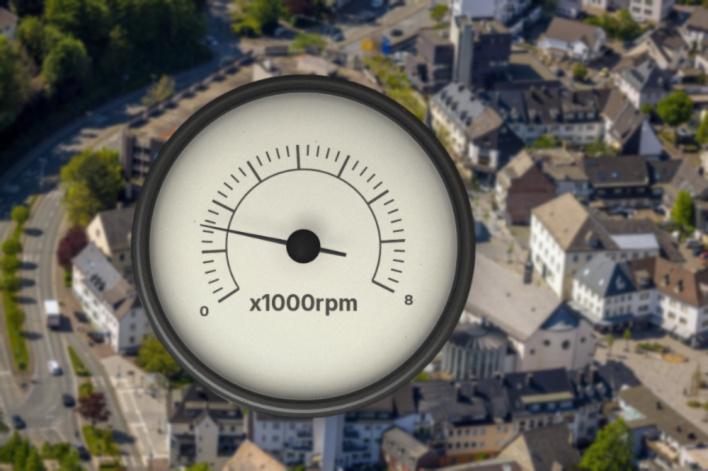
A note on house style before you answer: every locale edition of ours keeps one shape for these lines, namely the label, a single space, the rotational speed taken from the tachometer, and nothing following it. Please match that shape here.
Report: 1500 rpm
